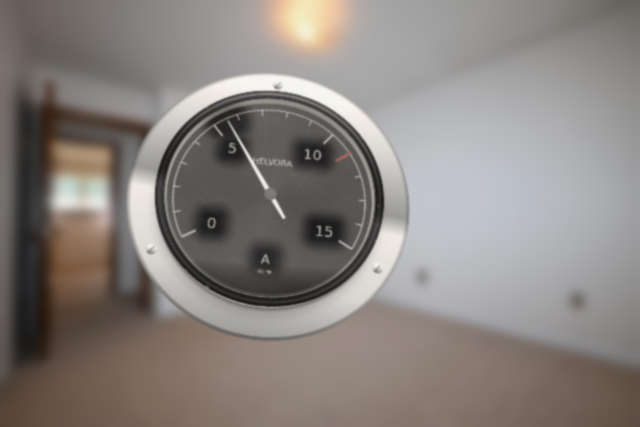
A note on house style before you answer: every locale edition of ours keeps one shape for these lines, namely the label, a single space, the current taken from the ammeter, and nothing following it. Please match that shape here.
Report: 5.5 A
